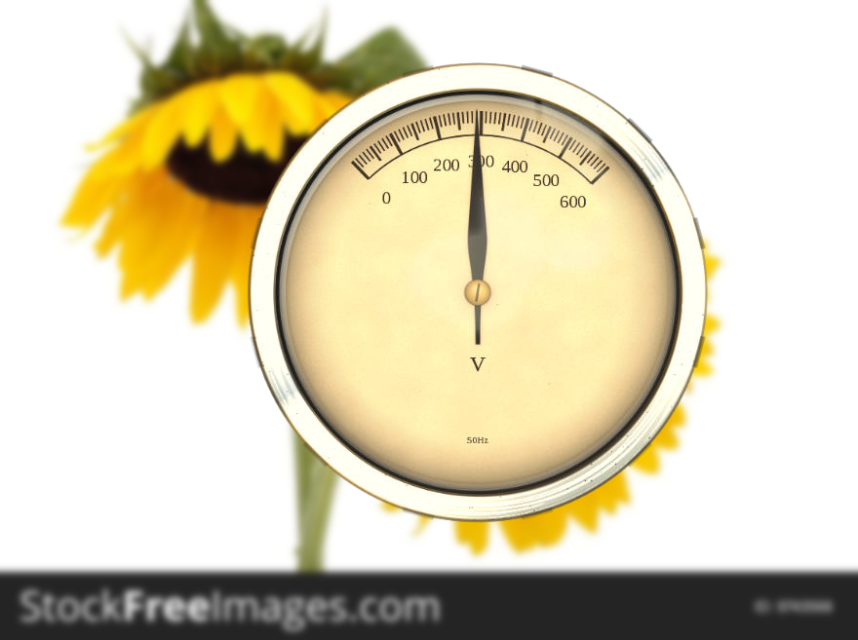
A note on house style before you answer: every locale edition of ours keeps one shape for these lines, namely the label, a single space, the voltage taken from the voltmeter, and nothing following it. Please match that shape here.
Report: 290 V
